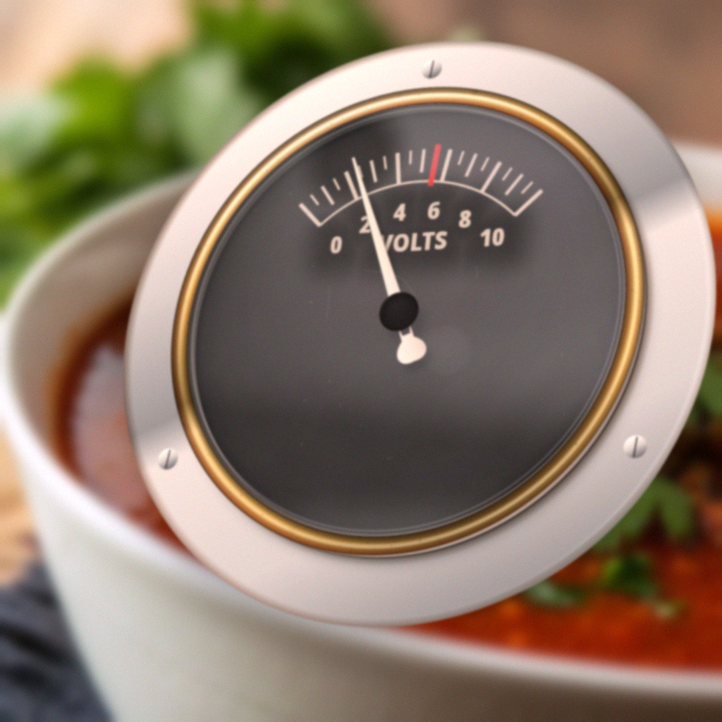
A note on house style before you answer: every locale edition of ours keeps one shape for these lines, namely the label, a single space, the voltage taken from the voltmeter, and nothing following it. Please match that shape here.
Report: 2.5 V
